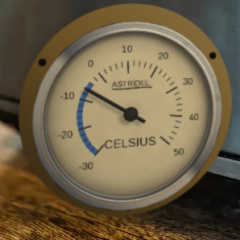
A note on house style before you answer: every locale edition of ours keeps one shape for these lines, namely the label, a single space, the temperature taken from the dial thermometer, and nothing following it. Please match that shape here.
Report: -6 °C
